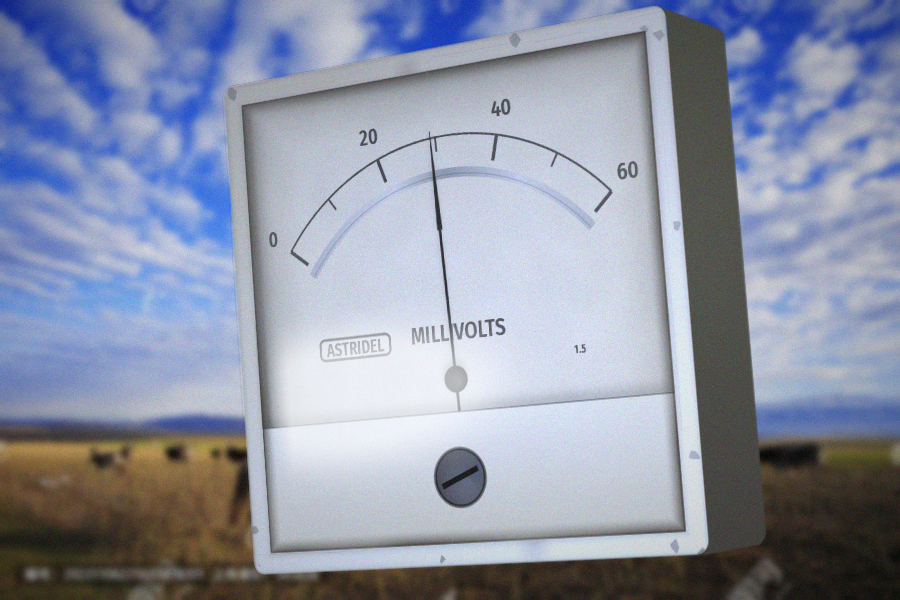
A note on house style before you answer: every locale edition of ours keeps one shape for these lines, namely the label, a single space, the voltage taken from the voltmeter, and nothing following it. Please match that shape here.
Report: 30 mV
